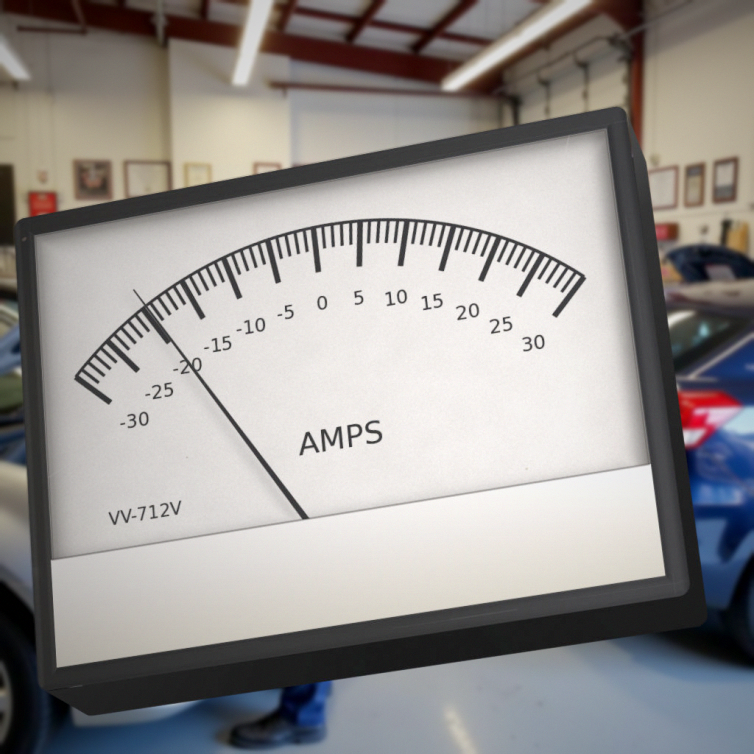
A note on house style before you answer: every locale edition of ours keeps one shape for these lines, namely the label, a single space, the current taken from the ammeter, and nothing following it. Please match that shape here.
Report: -19.5 A
